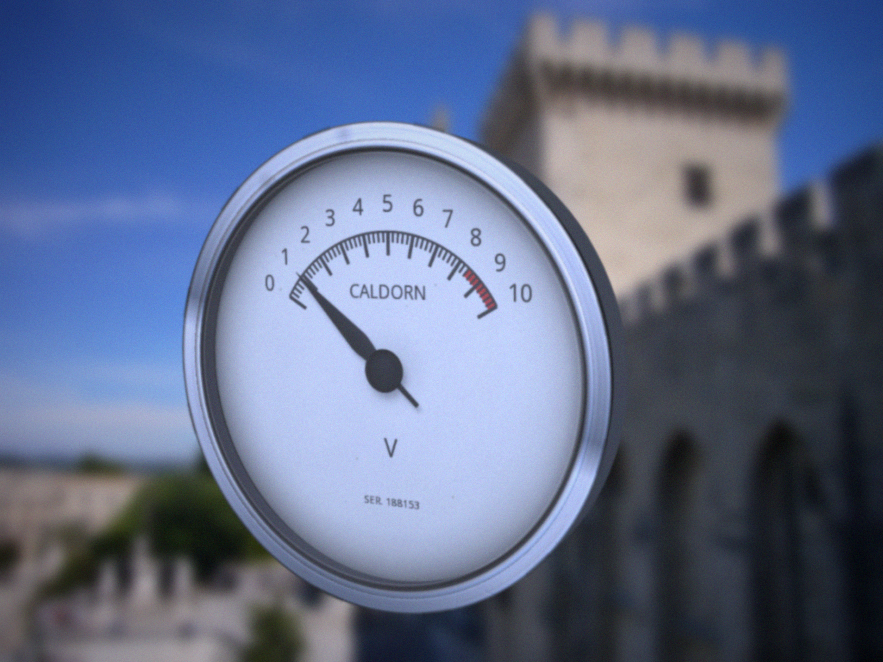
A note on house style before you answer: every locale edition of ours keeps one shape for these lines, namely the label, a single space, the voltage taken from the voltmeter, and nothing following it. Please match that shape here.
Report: 1 V
